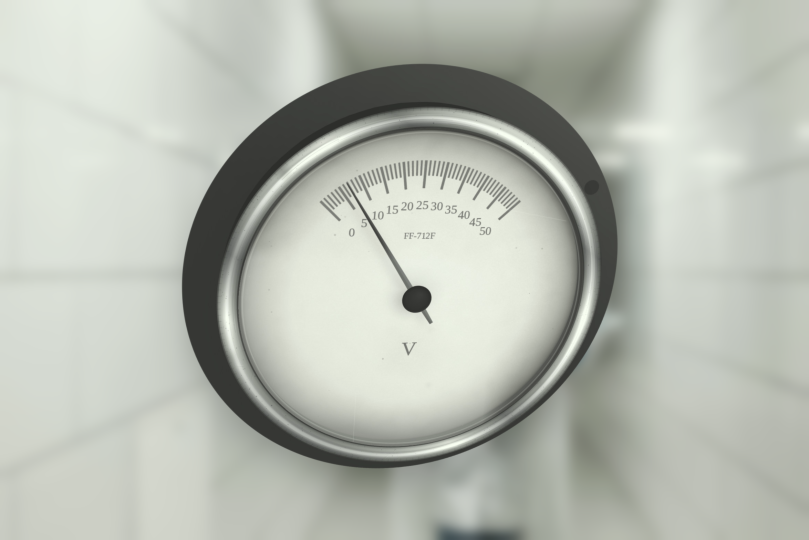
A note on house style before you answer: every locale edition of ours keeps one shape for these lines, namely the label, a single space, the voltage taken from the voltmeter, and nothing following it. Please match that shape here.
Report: 7 V
